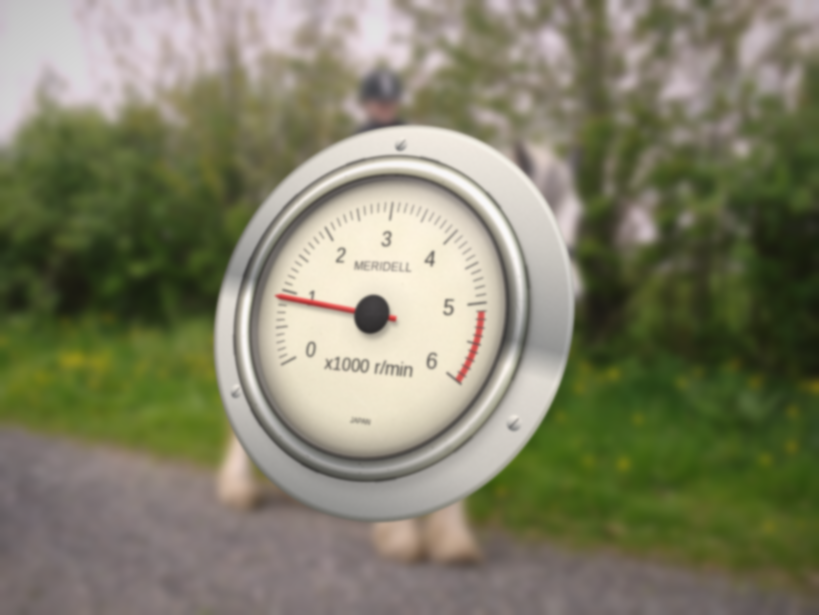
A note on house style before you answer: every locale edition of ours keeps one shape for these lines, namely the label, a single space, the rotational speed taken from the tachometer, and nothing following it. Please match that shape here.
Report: 900 rpm
